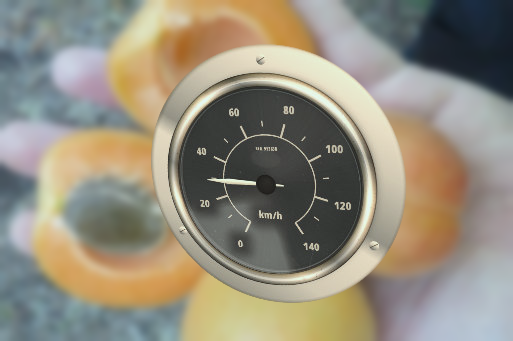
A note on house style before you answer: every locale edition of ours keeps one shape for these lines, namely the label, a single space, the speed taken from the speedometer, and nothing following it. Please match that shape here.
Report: 30 km/h
